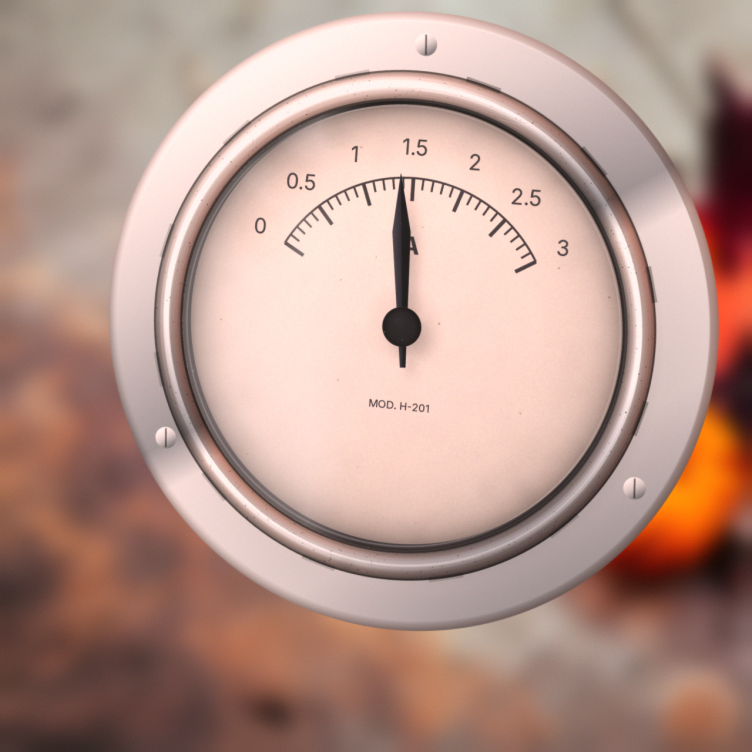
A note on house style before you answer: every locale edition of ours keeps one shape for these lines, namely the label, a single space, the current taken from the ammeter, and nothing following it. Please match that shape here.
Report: 1.4 A
